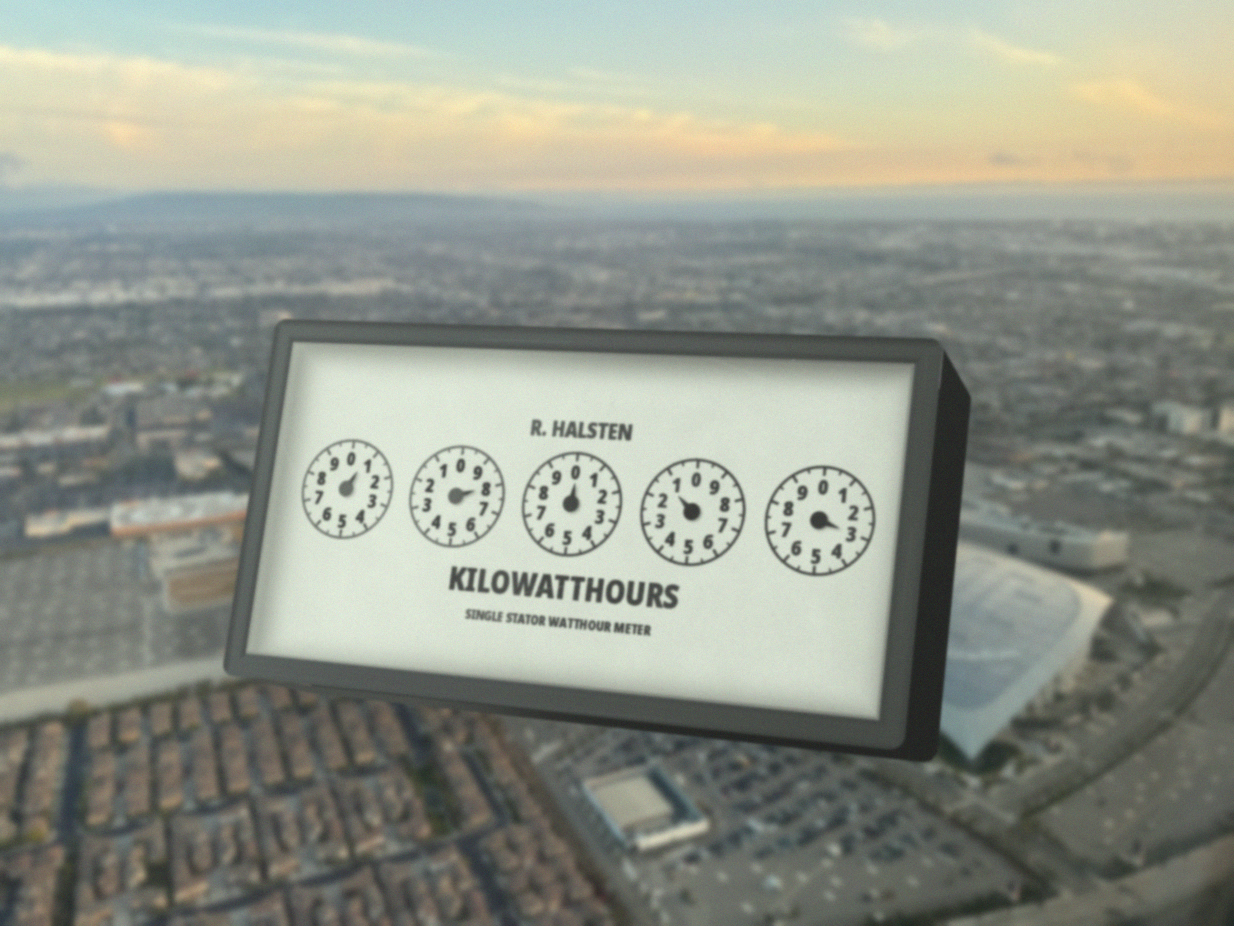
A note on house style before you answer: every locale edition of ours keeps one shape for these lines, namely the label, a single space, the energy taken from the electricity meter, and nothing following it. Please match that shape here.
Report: 8013 kWh
